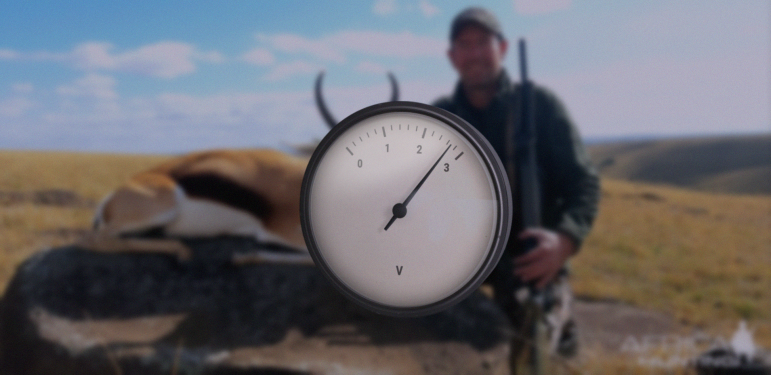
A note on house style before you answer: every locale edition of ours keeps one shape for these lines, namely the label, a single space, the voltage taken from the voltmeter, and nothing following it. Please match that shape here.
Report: 2.7 V
